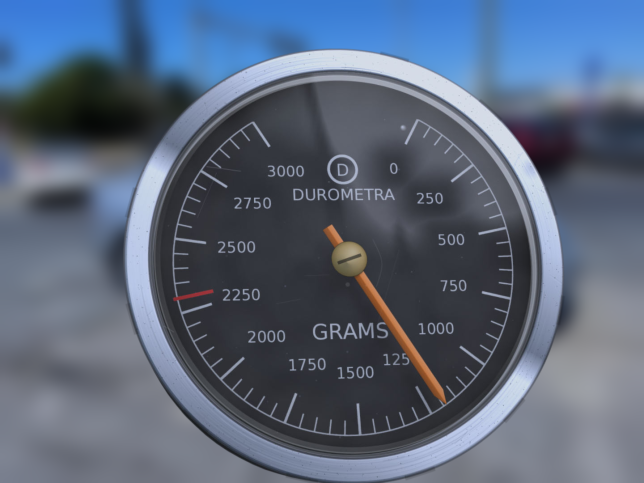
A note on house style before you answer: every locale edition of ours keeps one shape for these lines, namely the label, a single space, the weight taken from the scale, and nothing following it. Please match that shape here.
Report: 1200 g
